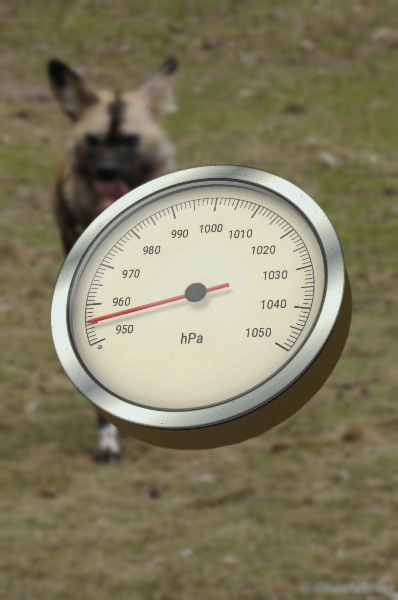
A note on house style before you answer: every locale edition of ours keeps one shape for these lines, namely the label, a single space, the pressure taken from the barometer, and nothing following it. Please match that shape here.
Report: 955 hPa
